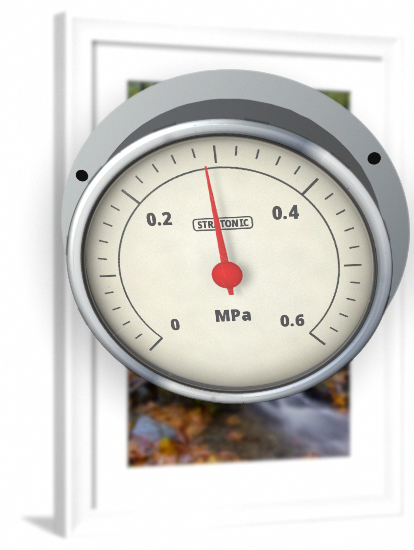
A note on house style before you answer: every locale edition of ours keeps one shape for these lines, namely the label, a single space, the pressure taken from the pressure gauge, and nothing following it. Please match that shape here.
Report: 0.29 MPa
